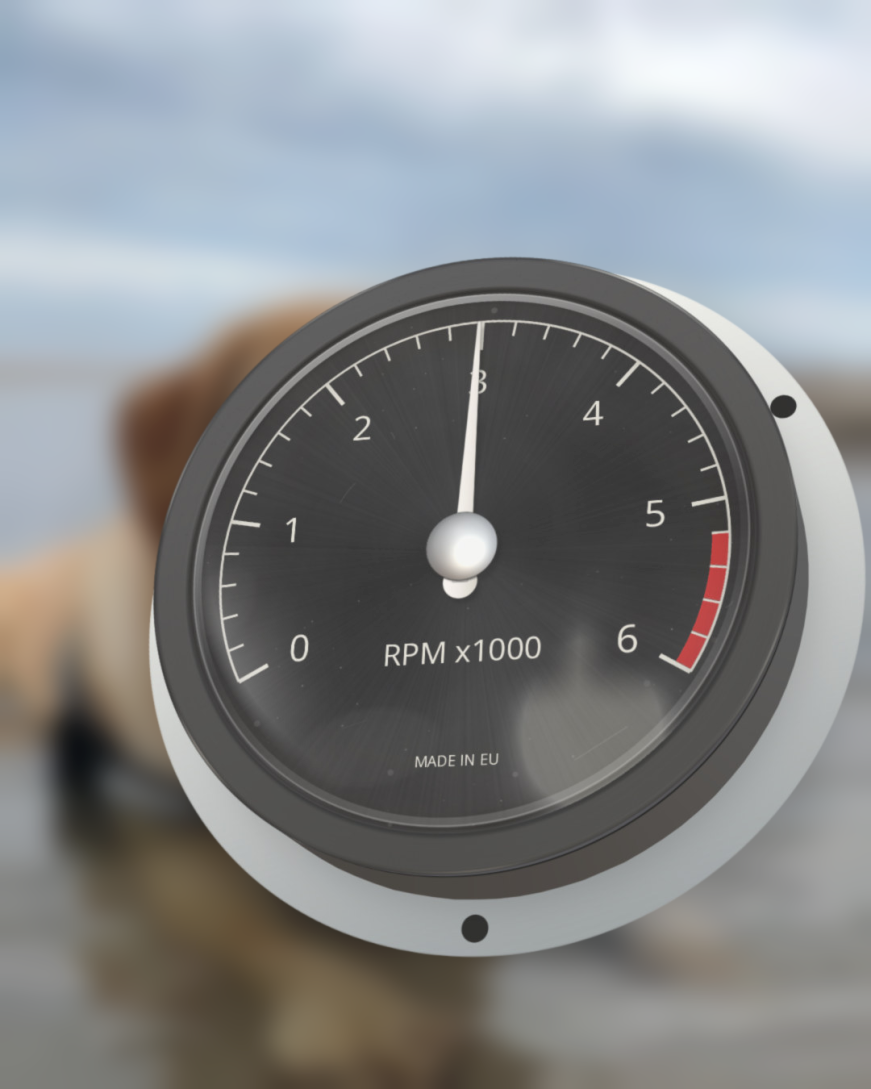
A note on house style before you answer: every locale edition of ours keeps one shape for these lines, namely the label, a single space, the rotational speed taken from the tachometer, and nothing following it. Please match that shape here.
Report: 3000 rpm
